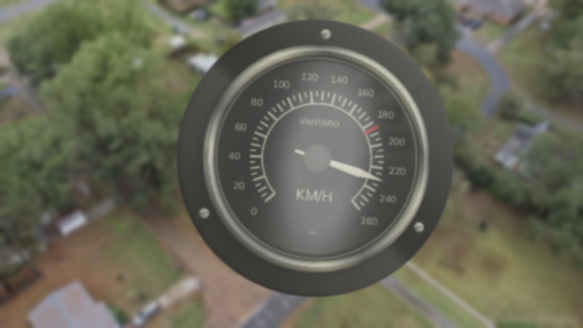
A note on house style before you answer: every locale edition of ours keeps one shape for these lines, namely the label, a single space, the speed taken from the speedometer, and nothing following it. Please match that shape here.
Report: 230 km/h
